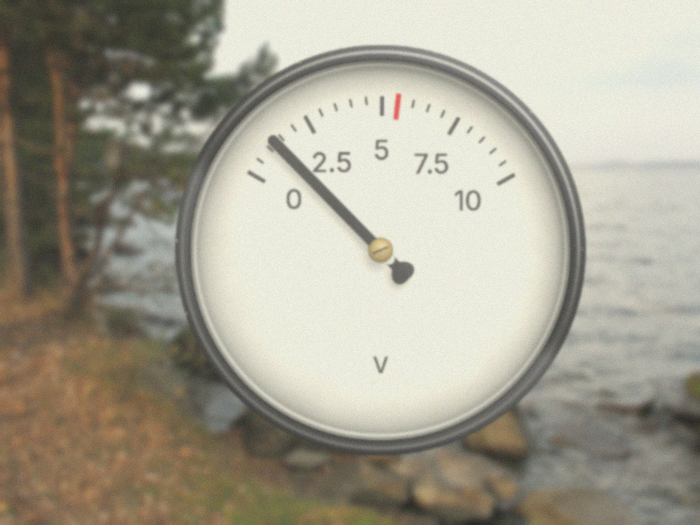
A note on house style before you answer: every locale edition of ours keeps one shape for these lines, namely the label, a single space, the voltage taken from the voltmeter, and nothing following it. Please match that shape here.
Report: 1.25 V
